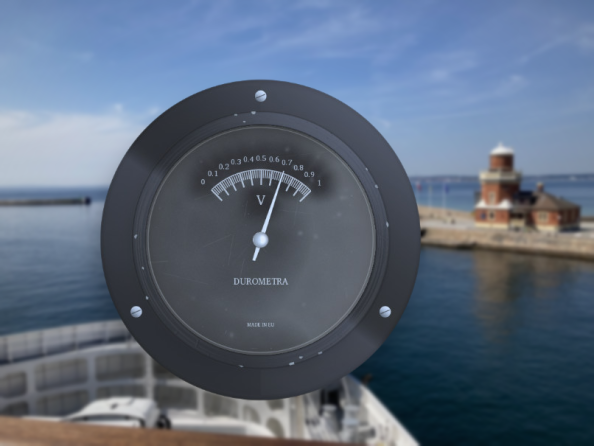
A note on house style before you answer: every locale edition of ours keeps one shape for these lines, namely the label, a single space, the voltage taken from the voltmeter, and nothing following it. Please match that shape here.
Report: 0.7 V
